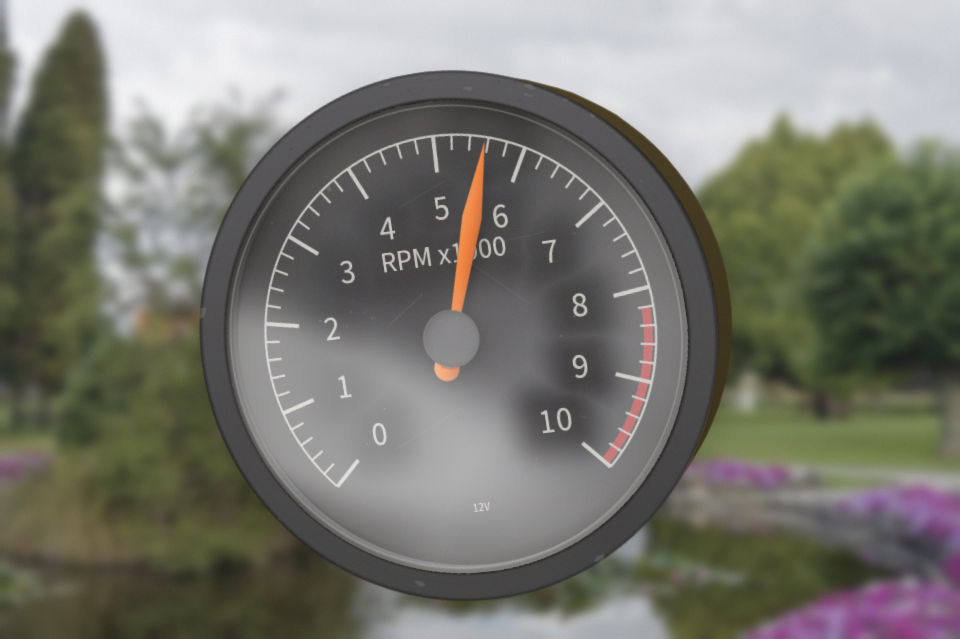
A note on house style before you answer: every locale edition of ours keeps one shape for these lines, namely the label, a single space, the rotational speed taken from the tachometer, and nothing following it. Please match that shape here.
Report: 5600 rpm
